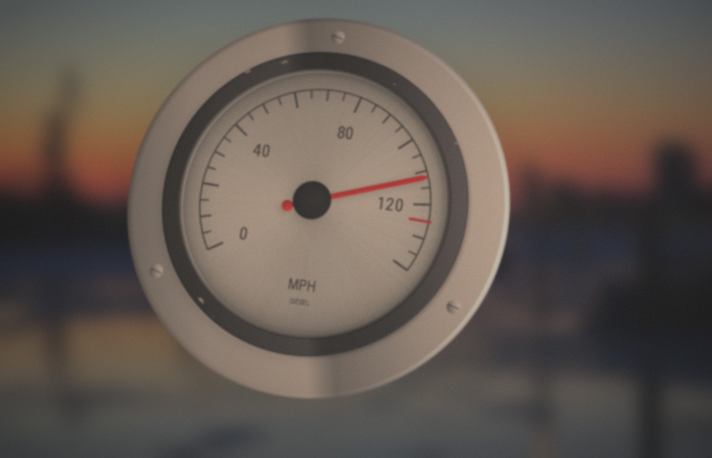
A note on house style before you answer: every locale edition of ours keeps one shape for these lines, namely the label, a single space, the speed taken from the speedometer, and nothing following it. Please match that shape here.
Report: 112.5 mph
